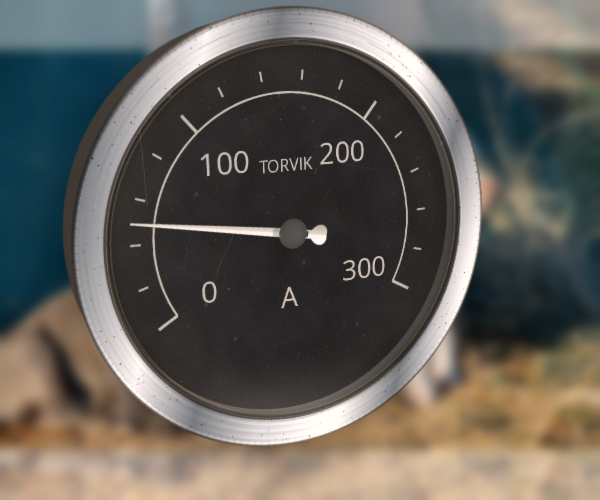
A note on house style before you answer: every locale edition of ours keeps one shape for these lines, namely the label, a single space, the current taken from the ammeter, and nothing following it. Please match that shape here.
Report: 50 A
